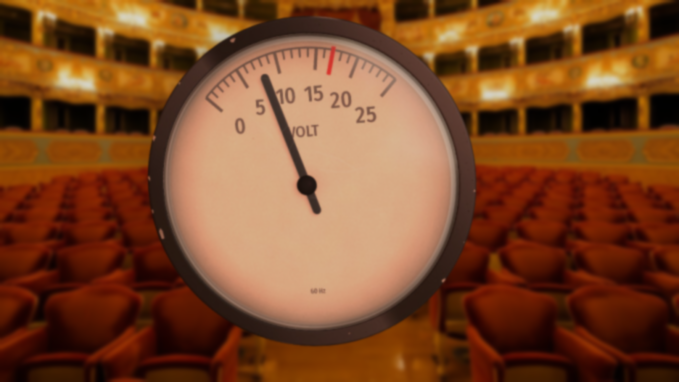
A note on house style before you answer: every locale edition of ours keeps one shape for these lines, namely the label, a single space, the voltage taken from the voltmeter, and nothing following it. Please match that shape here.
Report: 8 V
